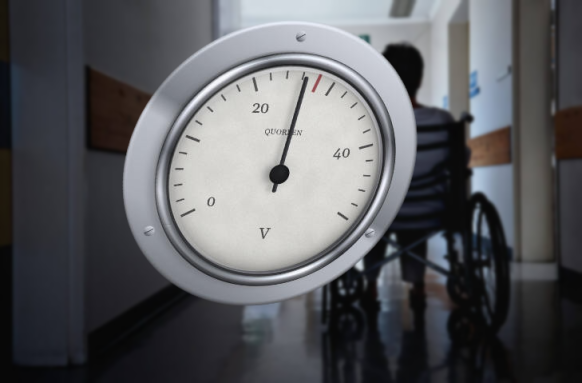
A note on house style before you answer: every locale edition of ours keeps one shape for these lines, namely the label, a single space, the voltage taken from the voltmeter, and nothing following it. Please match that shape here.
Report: 26 V
